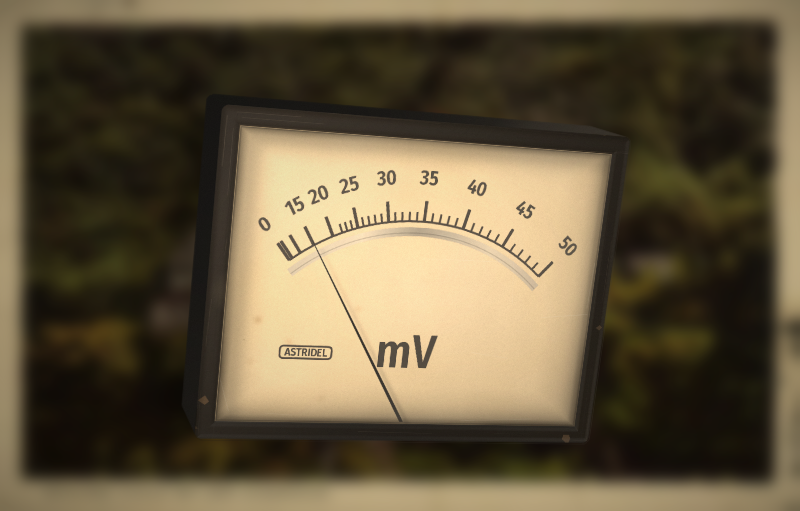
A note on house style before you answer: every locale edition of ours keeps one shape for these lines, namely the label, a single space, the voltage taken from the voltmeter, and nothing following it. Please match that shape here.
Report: 15 mV
